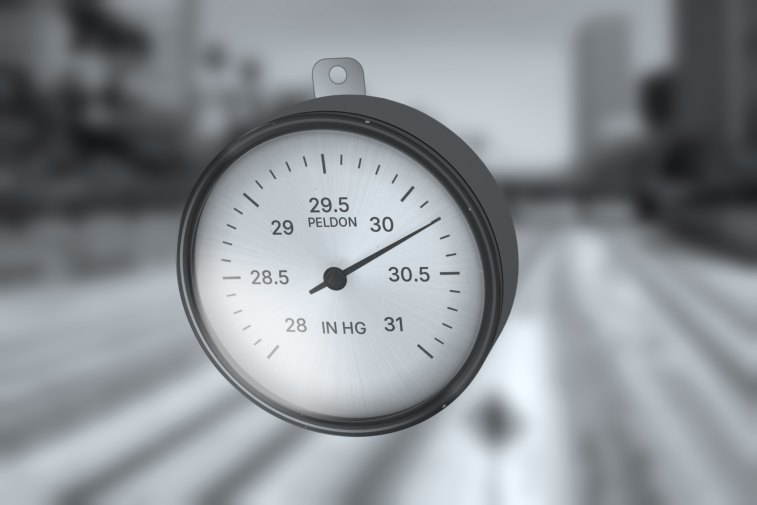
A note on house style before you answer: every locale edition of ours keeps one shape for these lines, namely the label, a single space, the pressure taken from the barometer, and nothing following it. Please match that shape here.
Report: 30.2 inHg
